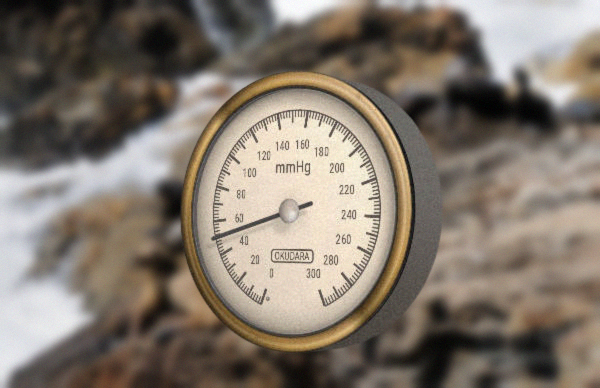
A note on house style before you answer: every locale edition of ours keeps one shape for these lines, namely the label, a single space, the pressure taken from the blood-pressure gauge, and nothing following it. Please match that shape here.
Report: 50 mmHg
